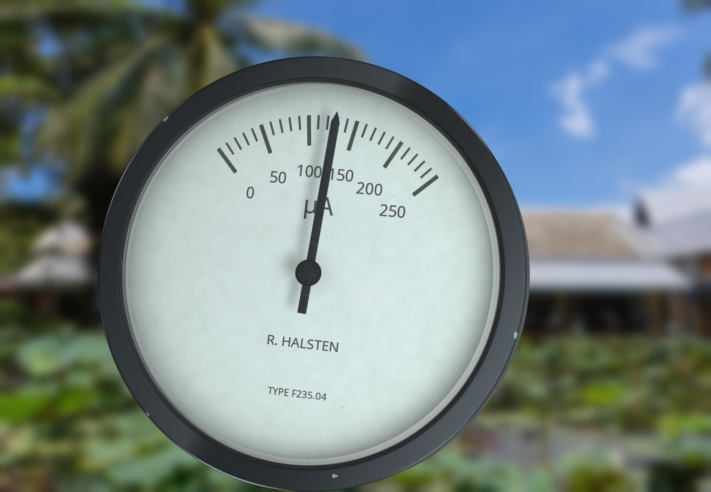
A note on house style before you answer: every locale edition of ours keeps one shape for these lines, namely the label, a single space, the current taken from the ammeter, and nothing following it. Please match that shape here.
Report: 130 µA
